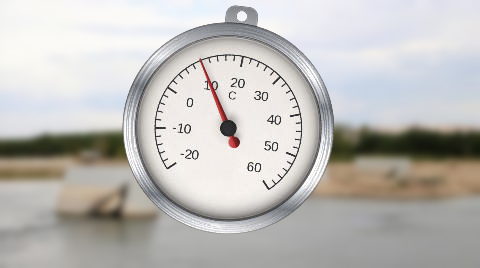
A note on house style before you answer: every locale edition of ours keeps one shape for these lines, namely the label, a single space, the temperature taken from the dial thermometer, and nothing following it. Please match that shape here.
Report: 10 °C
